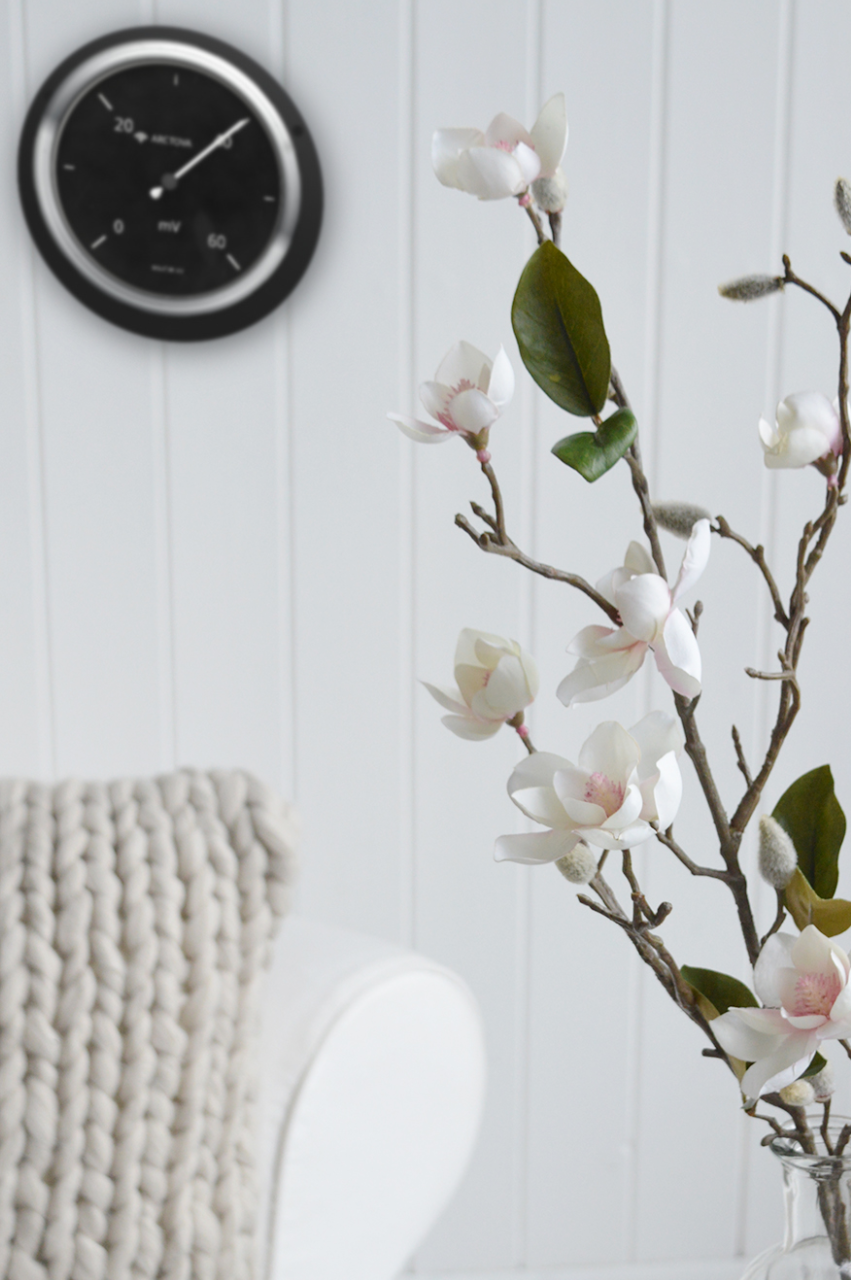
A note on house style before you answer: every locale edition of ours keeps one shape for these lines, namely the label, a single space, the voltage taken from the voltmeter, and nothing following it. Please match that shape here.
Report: 40 mV
